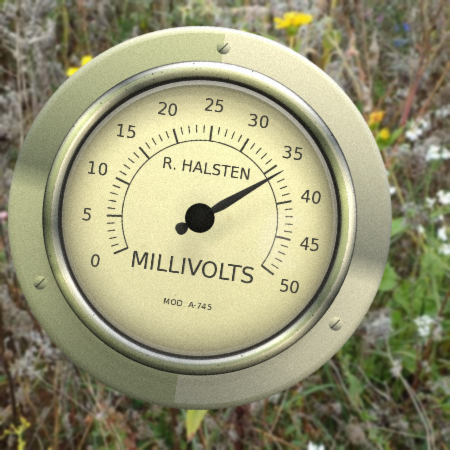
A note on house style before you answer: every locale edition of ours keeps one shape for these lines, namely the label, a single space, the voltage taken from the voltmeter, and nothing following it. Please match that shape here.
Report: 36 mV
